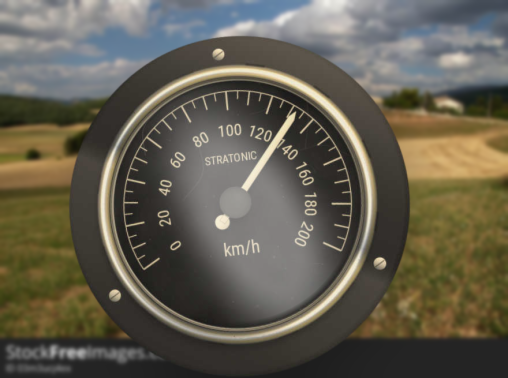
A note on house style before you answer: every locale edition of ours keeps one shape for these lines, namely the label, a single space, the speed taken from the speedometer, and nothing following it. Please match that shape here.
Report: 132.5 km/h
